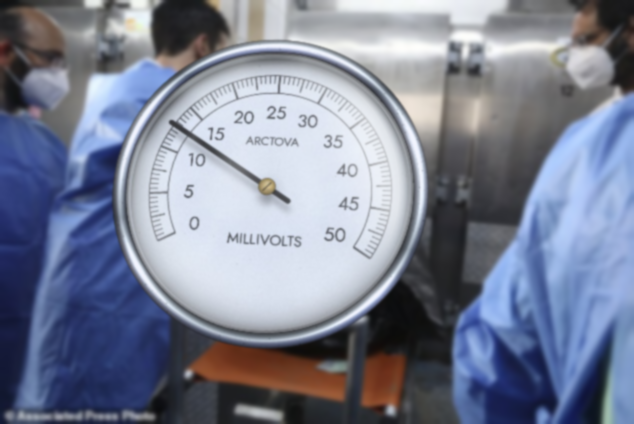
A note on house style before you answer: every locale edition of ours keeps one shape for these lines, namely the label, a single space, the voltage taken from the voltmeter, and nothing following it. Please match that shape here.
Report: 12.5 mV
